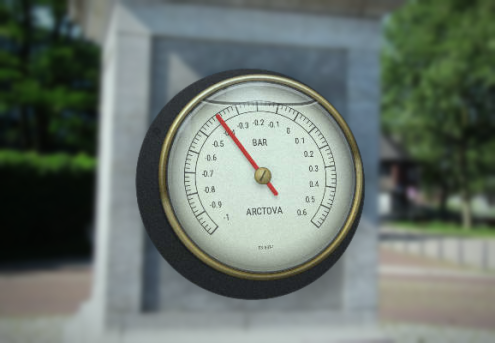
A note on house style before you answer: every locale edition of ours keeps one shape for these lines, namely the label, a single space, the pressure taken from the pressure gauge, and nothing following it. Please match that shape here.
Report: -0.4 bar
